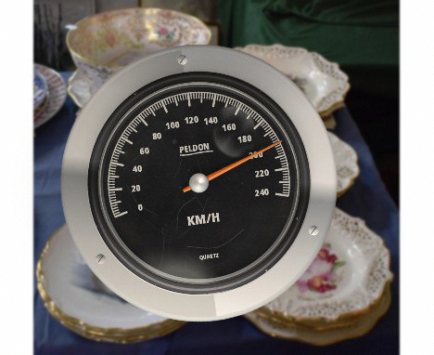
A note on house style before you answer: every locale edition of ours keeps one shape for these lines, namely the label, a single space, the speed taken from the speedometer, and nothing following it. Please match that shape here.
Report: 200 km/h
